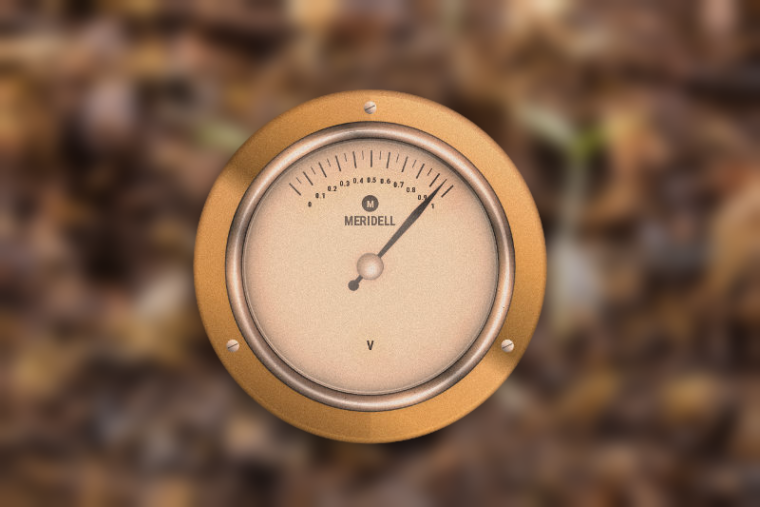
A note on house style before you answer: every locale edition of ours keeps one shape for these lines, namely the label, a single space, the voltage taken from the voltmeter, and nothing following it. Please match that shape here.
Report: 0.95 V
